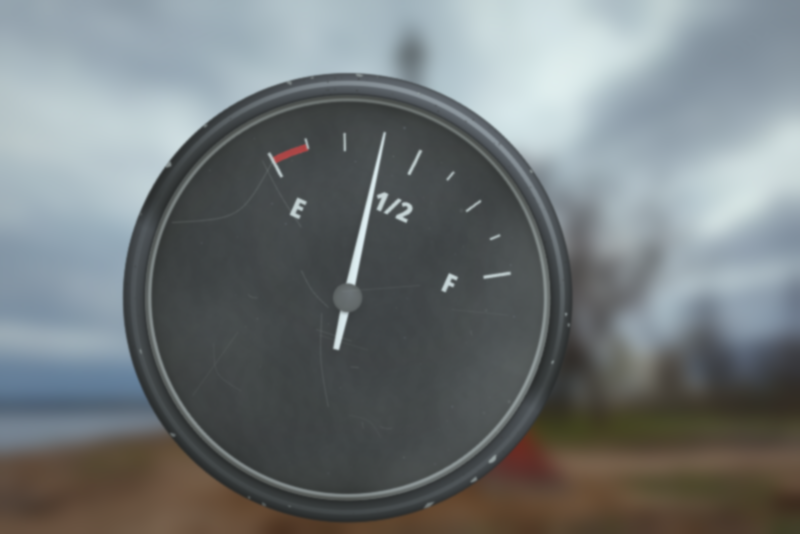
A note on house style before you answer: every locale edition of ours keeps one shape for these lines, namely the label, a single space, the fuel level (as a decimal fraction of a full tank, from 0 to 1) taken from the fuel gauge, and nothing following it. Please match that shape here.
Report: 0.375
